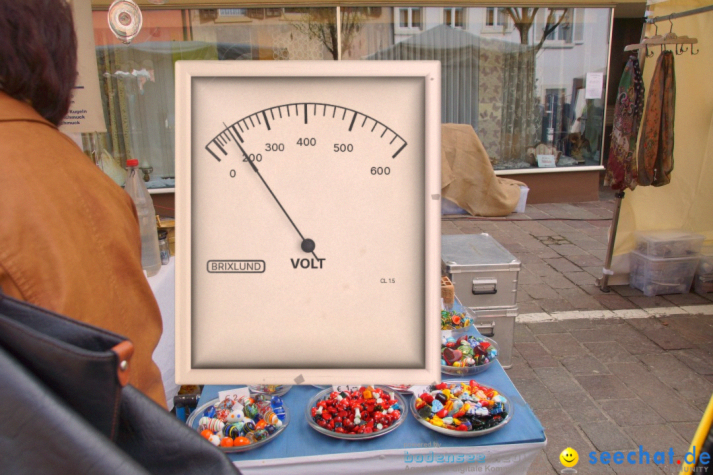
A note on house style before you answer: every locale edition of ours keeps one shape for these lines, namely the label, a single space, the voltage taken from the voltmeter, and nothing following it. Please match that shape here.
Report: 180 V
